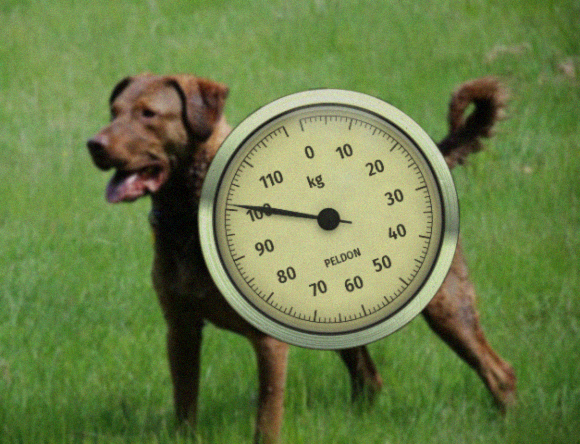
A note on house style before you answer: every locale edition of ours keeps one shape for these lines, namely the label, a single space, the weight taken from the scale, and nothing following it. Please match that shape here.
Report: 101 kg
